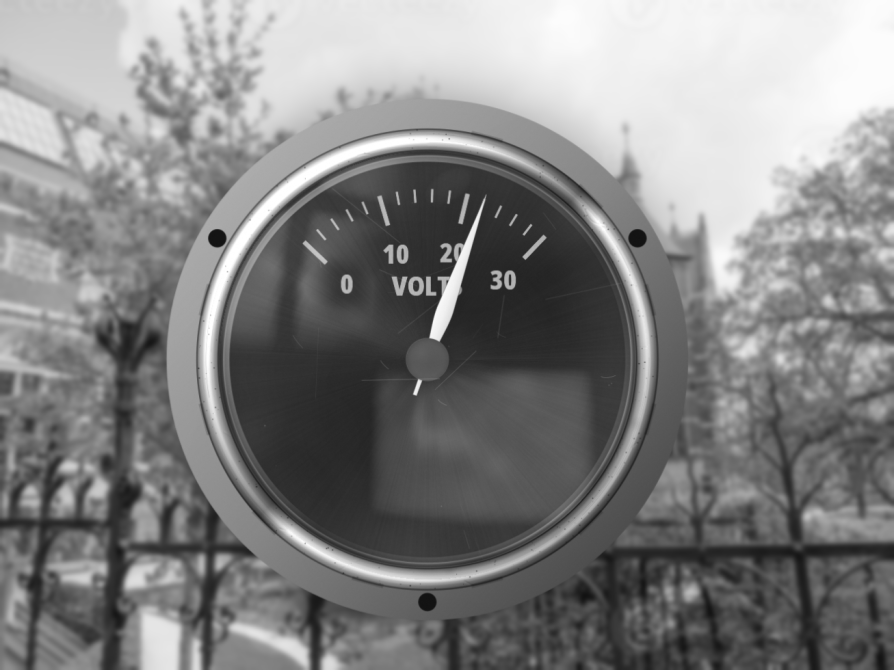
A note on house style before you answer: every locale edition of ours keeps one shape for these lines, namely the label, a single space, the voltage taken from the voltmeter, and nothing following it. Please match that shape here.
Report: 22 V
